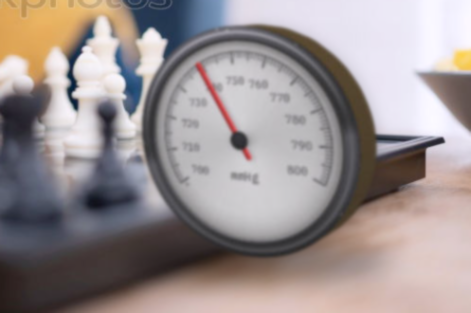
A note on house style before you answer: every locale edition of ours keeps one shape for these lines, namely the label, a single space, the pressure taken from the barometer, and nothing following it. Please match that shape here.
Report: 740 mmHg
